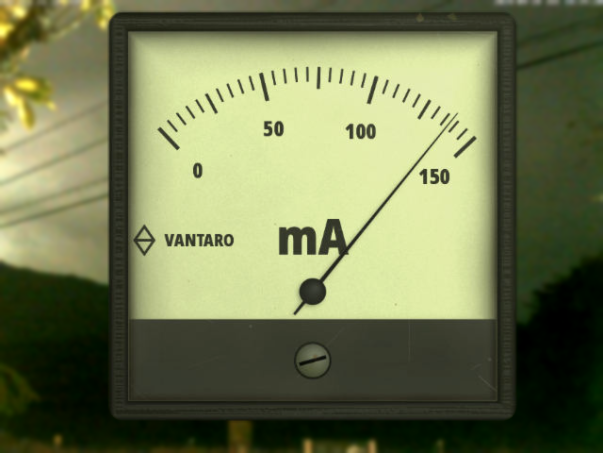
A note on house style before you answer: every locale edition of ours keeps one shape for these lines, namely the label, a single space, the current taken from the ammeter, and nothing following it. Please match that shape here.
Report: 137.5 mA
